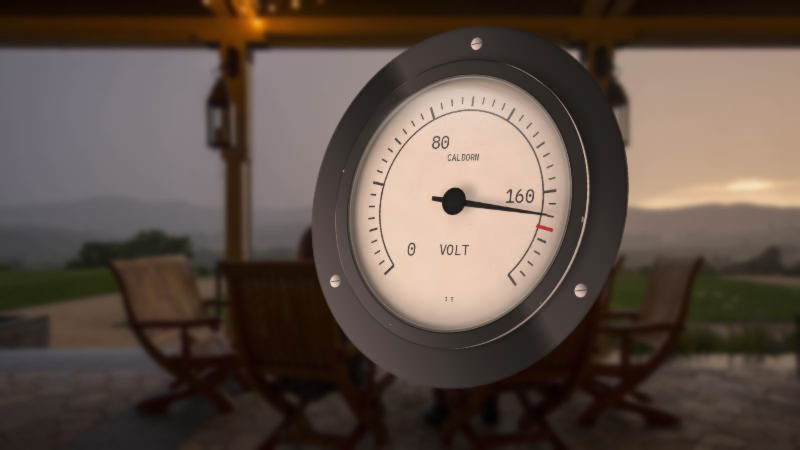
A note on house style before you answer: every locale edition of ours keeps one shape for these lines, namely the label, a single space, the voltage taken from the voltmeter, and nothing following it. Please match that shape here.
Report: 170 V
